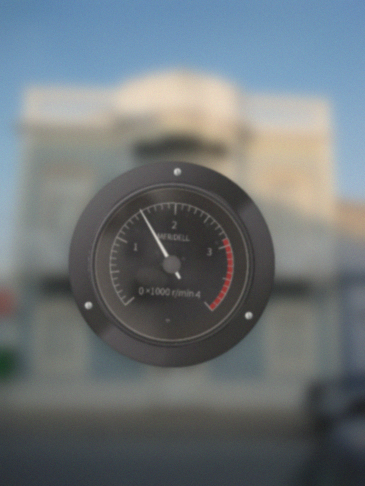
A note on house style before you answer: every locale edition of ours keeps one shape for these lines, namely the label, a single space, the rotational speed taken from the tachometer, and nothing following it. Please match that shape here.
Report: 1500 rpm
